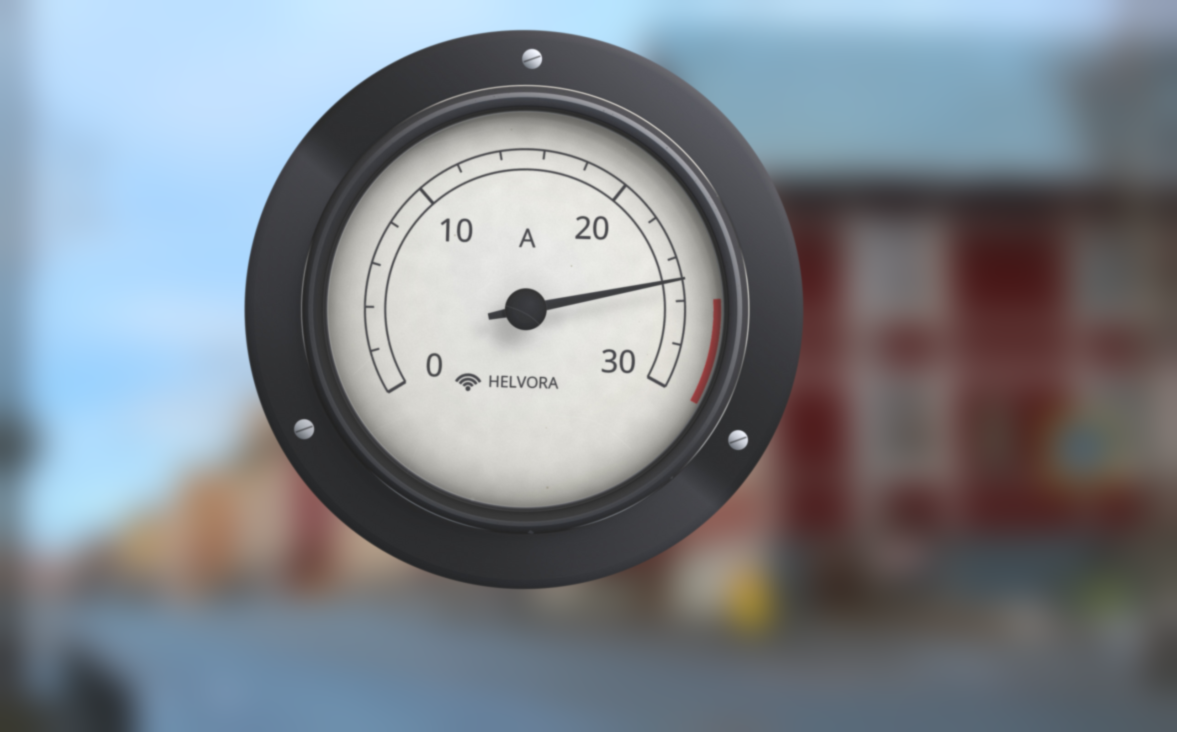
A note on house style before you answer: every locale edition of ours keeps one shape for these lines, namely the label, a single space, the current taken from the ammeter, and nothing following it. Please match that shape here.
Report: 25 A
